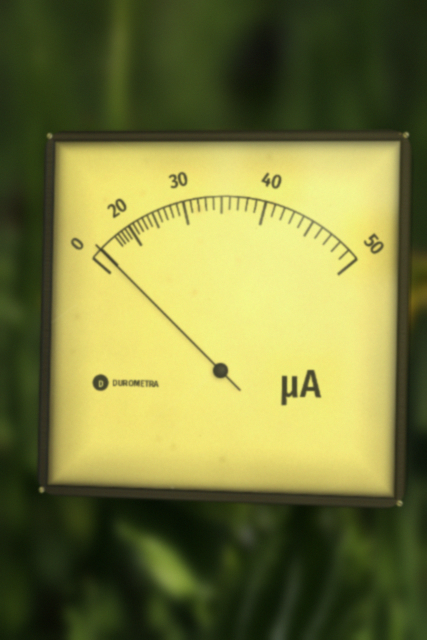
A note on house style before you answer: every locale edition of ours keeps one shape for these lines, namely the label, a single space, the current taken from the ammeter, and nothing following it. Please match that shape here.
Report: 10 µA
